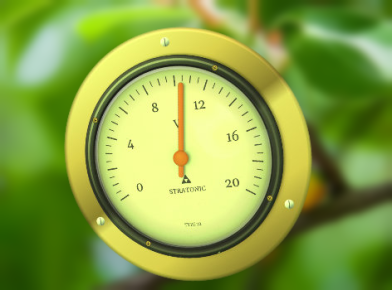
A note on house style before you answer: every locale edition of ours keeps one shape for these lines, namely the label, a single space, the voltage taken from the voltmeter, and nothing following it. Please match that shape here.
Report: 10.5 V
